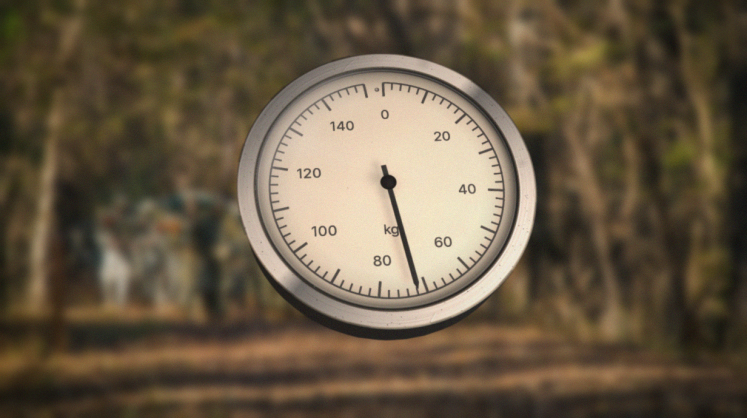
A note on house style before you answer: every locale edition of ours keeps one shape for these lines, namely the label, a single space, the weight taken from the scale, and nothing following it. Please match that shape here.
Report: 72 kg
